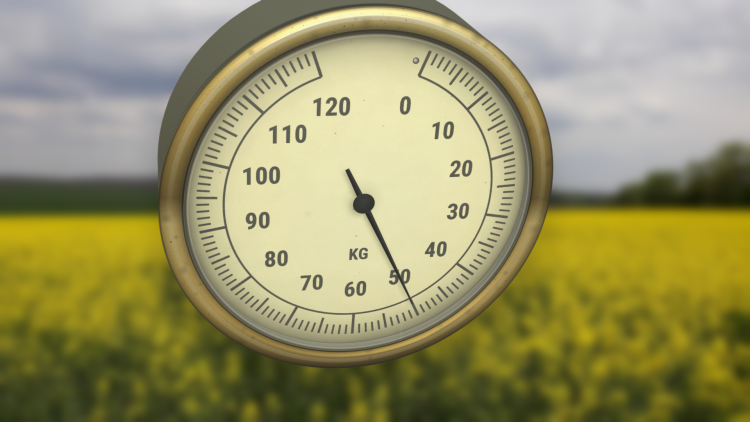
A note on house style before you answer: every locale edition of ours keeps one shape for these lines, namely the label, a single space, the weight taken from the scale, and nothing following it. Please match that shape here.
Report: 50 kg
